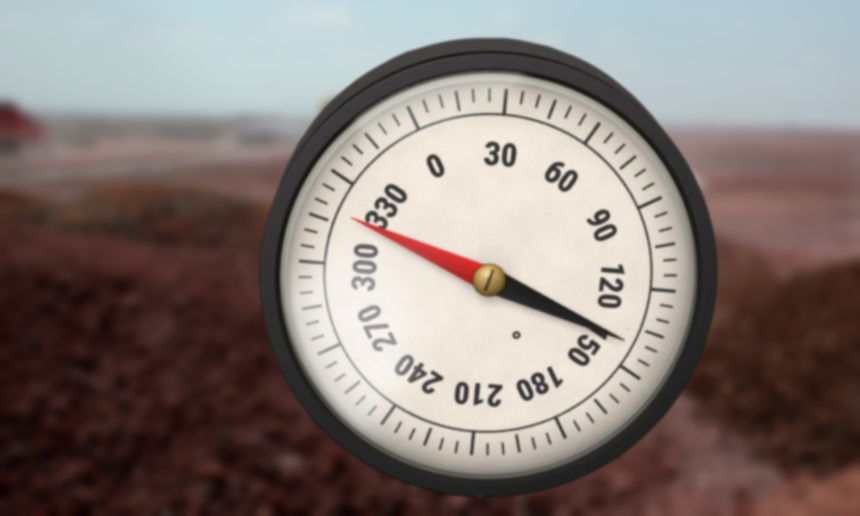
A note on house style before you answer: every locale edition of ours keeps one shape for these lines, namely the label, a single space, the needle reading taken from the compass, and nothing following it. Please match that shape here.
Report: 320 °
